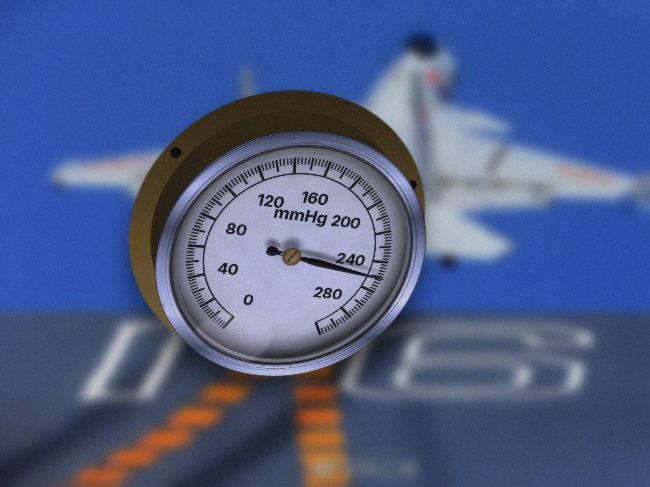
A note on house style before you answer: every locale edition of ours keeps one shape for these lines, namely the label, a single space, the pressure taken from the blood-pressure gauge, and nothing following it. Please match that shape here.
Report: 250 mmHg
